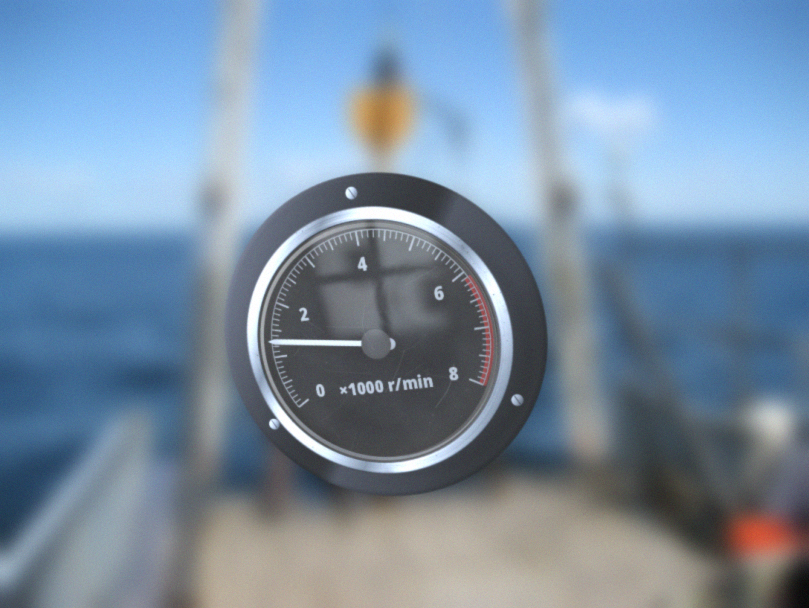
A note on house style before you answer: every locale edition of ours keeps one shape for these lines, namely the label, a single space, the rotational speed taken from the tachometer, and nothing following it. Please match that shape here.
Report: 1300 rpm
